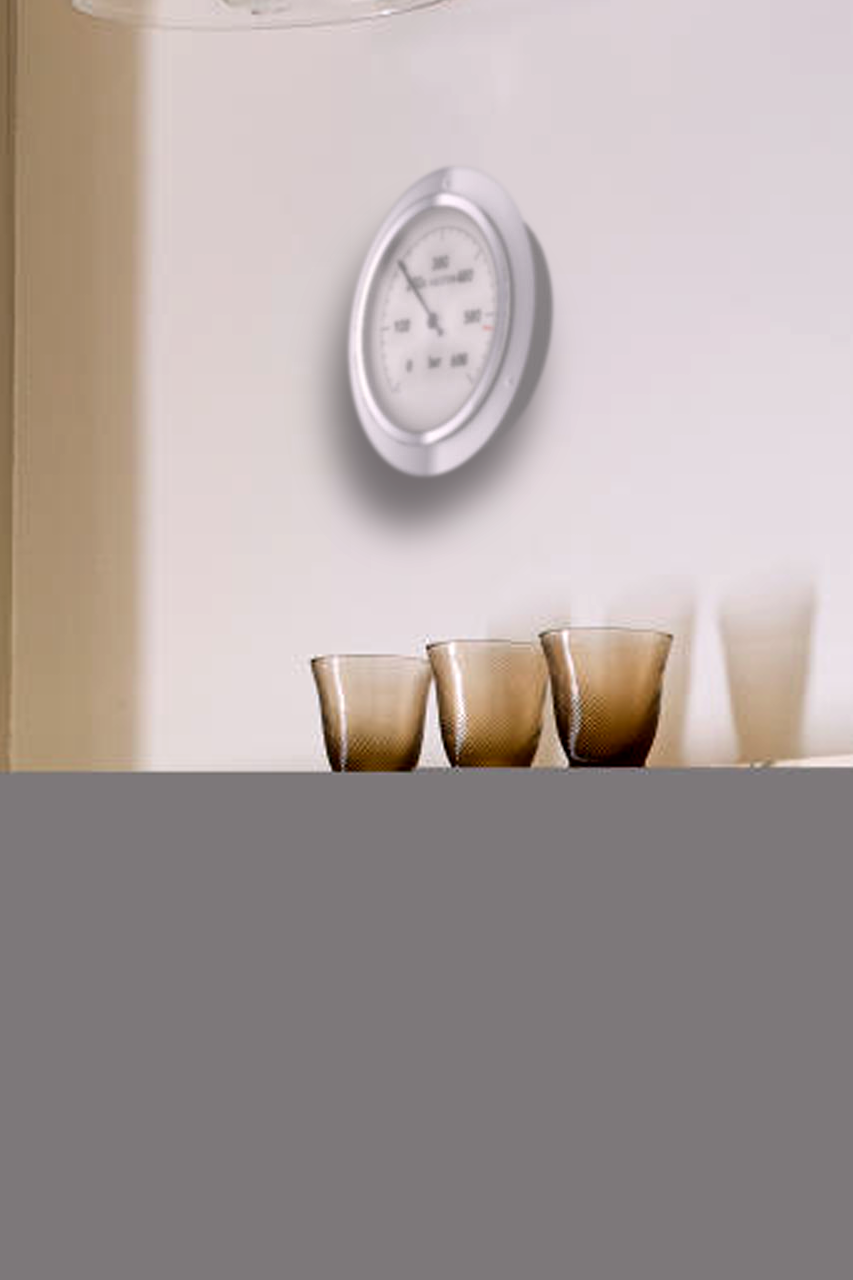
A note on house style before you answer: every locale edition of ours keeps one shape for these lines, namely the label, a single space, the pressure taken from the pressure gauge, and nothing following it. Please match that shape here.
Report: 200 bar
